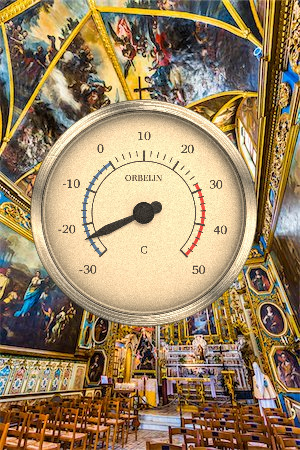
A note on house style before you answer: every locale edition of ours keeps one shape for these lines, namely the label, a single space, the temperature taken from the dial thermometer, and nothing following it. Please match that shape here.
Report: -24 °C
